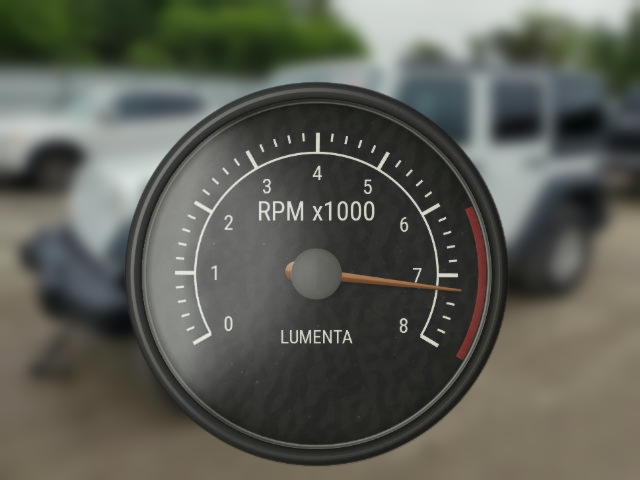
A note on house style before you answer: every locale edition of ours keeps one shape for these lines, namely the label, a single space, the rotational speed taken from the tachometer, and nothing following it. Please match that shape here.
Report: 7200 rpm
